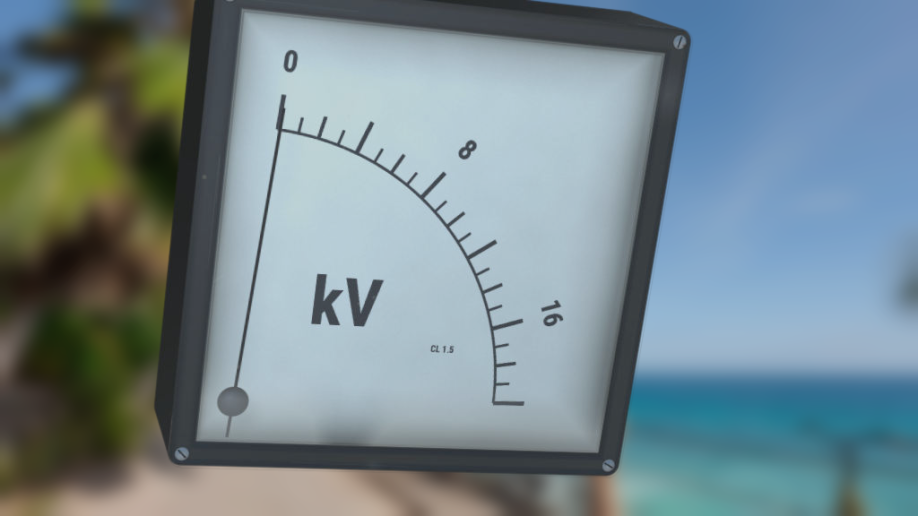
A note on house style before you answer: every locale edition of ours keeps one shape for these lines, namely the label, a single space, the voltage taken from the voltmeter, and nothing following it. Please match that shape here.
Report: 0 kV
